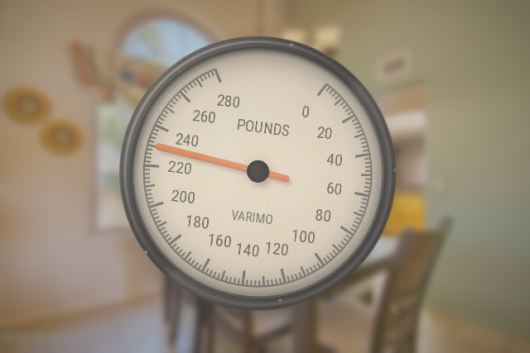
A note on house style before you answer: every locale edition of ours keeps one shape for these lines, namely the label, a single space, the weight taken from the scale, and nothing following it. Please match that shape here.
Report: 230 lb
